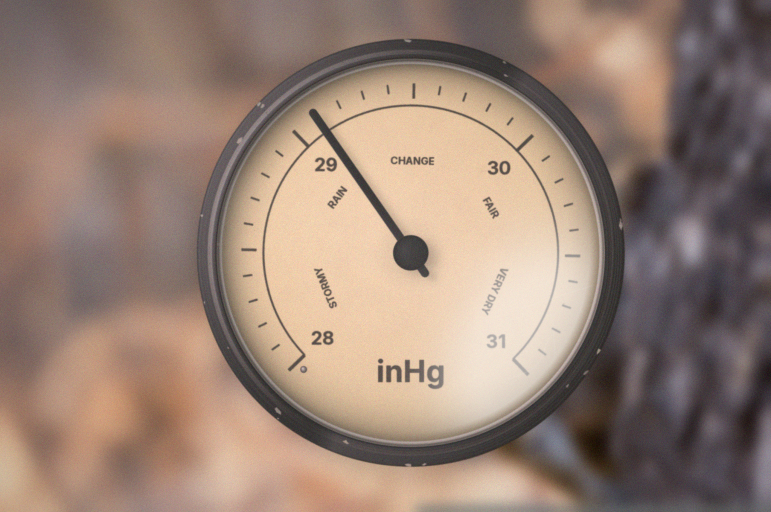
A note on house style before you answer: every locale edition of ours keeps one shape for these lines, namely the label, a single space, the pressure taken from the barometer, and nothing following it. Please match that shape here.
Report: 29.1 inHg
